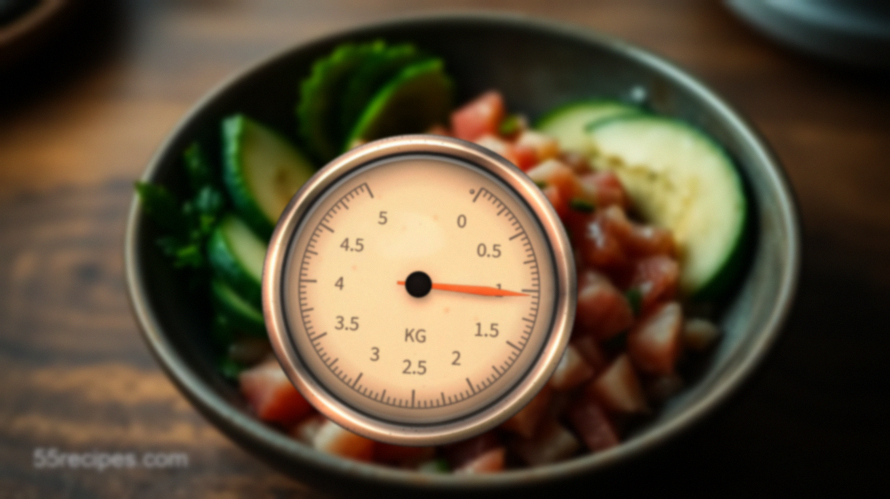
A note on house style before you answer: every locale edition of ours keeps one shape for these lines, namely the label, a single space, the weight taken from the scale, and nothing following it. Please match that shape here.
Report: 1.05 kg
